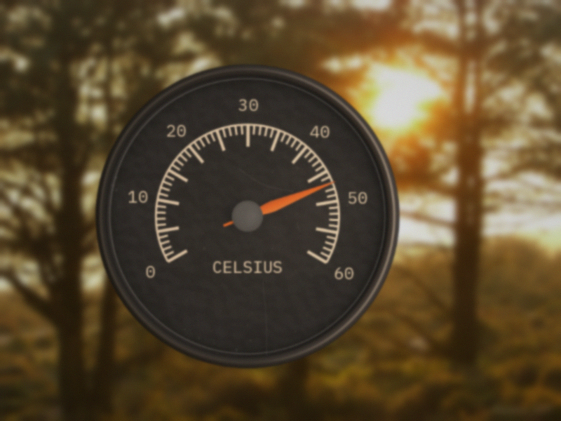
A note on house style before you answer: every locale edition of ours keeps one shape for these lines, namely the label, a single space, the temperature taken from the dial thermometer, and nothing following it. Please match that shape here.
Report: 47 °C
